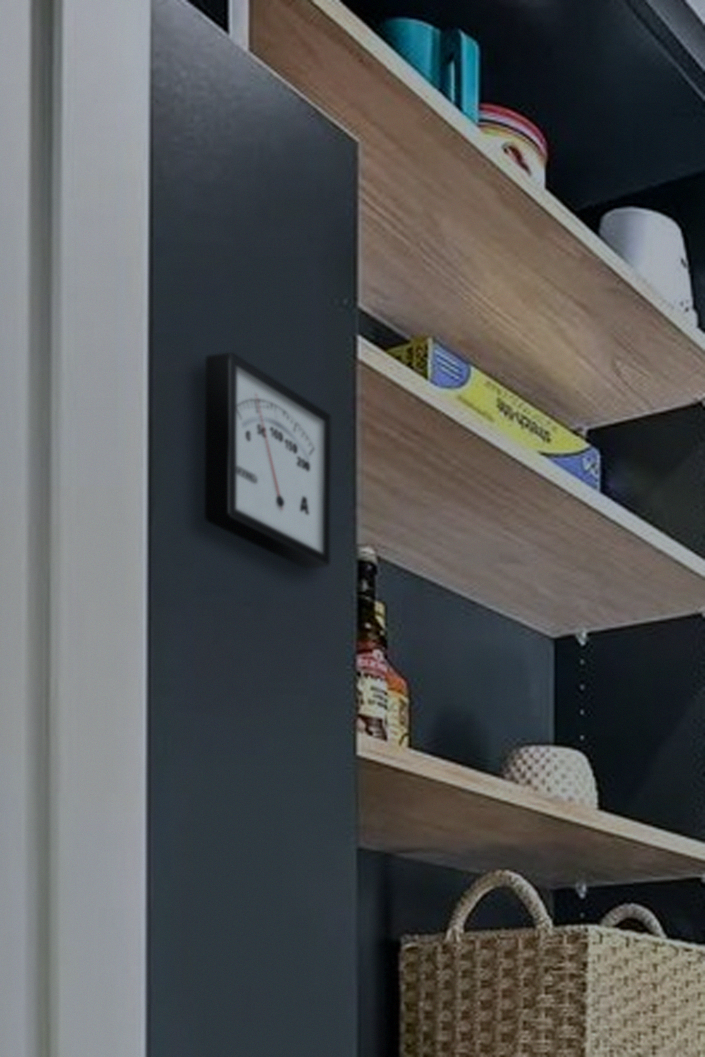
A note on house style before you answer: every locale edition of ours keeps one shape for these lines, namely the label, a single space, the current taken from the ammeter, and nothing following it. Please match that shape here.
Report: 50 A
